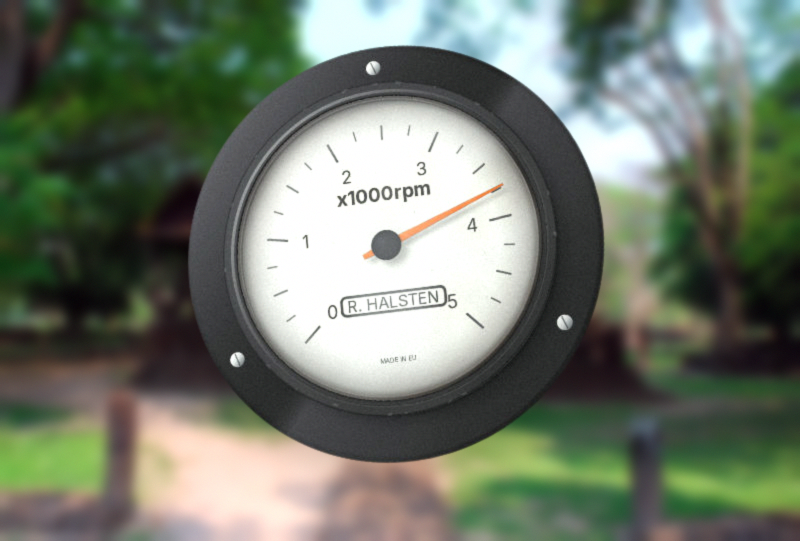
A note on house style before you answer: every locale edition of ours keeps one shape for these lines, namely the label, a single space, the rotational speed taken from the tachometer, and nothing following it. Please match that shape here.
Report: 3750 rpm
